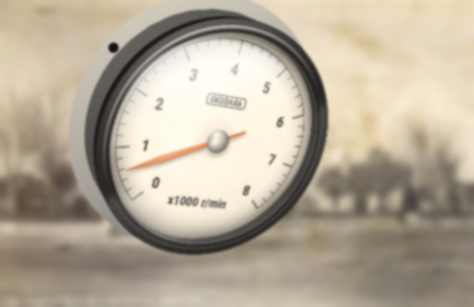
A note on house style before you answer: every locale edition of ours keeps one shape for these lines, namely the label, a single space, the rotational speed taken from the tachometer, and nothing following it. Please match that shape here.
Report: 600 rpm
